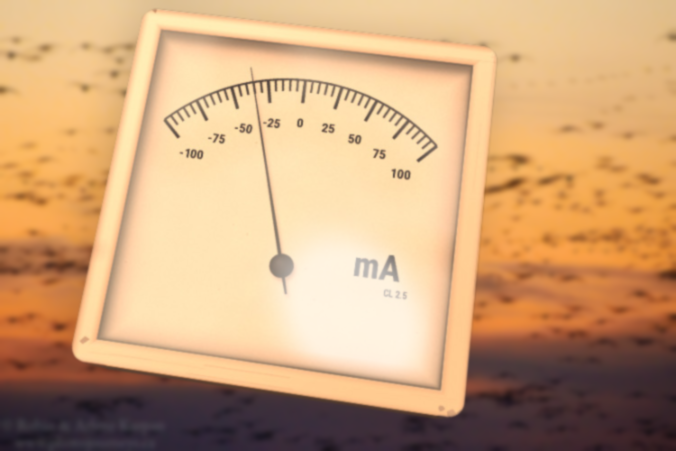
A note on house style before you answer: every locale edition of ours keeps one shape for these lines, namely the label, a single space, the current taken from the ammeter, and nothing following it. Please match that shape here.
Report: -35 mA
